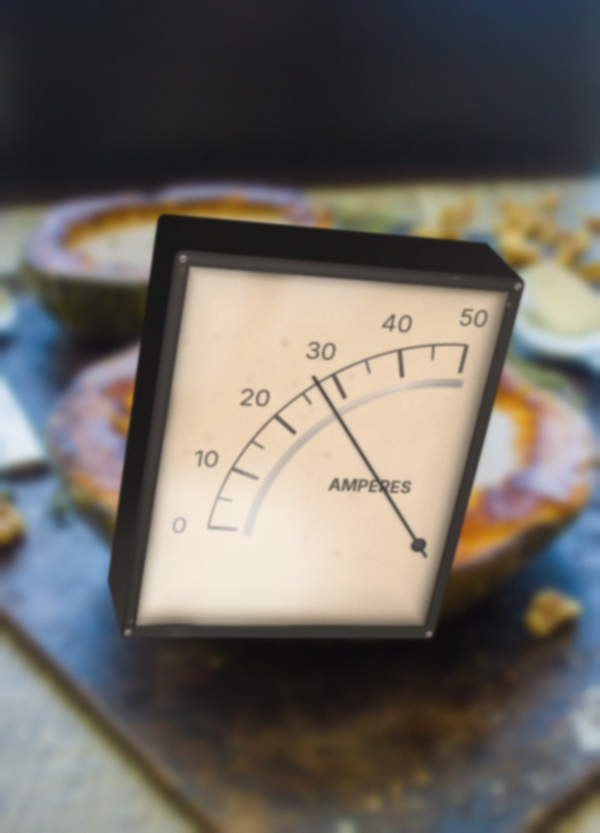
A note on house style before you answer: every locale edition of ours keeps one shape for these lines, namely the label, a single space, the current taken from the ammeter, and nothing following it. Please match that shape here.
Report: 27.5 A
